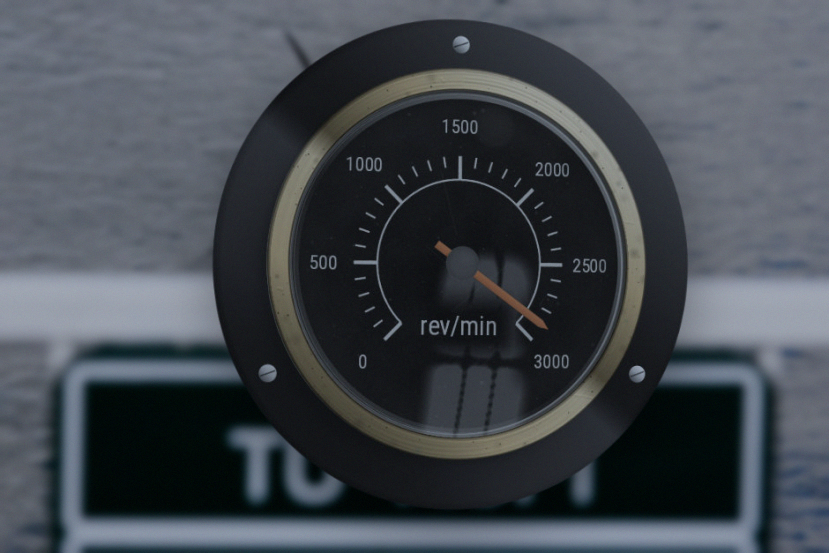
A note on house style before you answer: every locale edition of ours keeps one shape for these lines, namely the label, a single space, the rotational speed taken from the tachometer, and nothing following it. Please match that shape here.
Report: 2900 rpm
